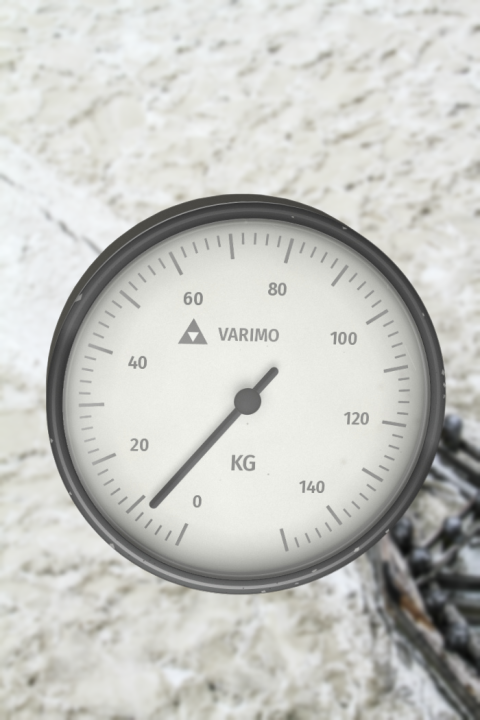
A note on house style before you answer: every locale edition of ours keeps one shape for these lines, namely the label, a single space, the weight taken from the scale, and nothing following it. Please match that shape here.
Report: 8 kg
